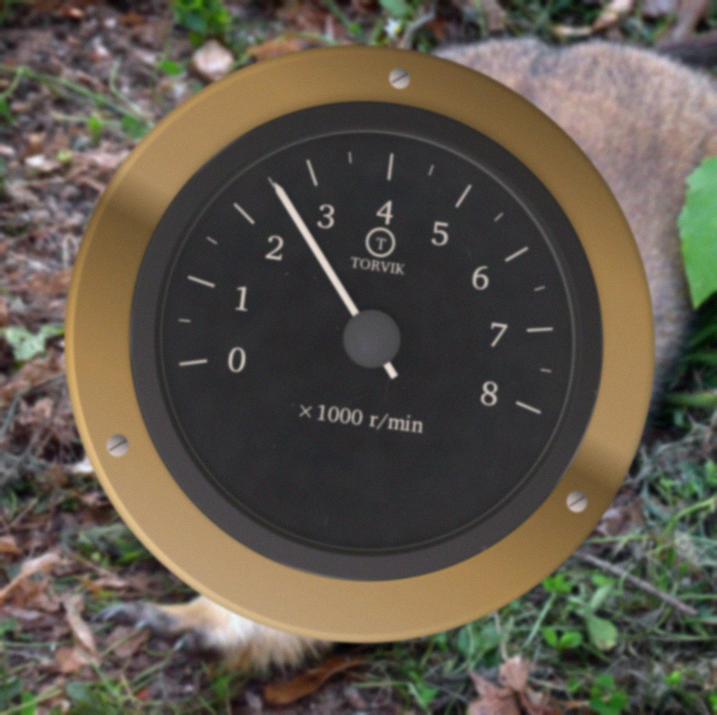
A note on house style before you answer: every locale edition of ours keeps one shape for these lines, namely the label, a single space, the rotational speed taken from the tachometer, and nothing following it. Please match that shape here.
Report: 2500 rpm
